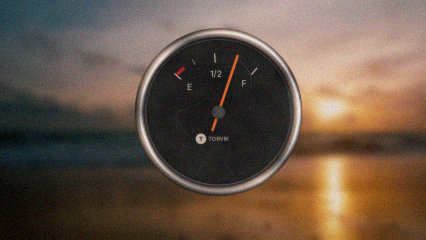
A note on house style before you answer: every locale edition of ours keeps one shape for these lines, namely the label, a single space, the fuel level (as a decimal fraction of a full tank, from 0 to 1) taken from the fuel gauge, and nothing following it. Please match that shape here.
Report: 0.75
